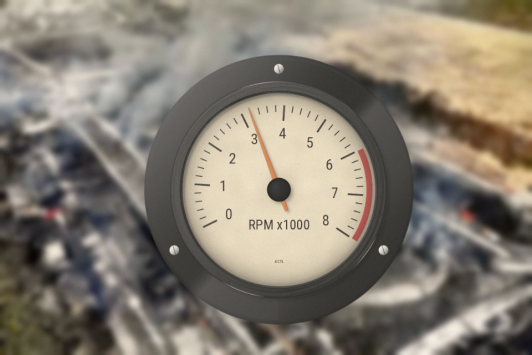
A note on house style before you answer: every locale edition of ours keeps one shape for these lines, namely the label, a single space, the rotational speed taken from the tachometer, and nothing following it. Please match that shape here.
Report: 3200 rpm
